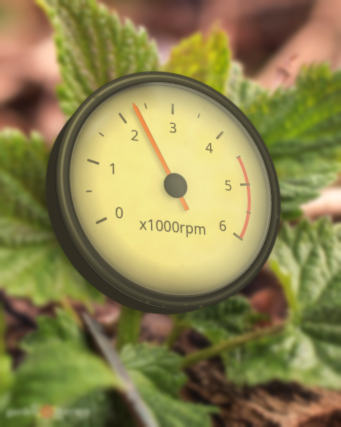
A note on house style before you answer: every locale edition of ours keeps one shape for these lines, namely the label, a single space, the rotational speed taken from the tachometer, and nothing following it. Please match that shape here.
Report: 2250 rpm
